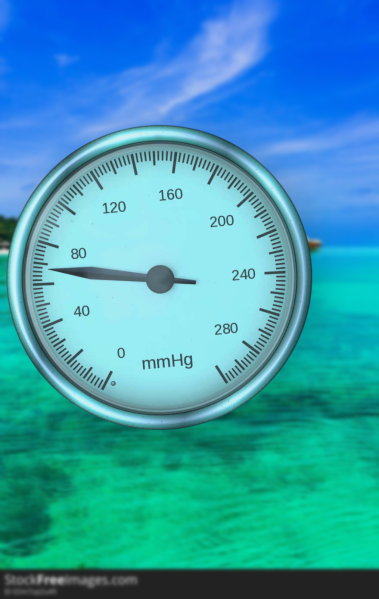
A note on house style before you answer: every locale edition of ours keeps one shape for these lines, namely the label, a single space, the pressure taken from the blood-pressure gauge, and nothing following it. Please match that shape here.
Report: 68 mmHg
